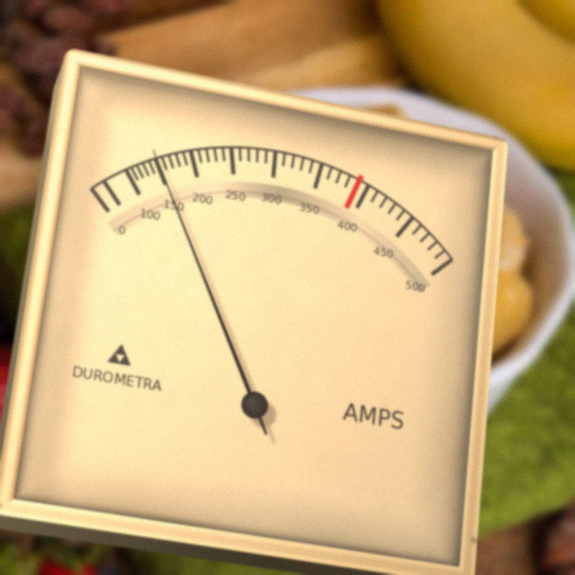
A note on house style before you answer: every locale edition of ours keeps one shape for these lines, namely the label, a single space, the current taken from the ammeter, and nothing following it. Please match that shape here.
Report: 150 A
